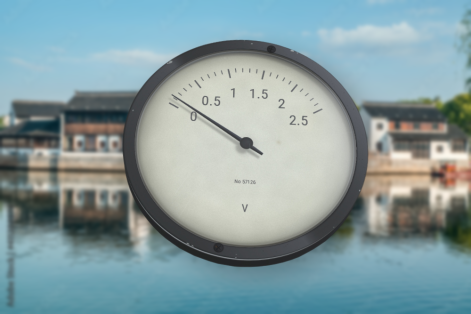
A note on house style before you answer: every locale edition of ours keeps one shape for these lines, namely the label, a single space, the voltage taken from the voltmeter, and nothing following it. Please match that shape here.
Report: 0.1 V
